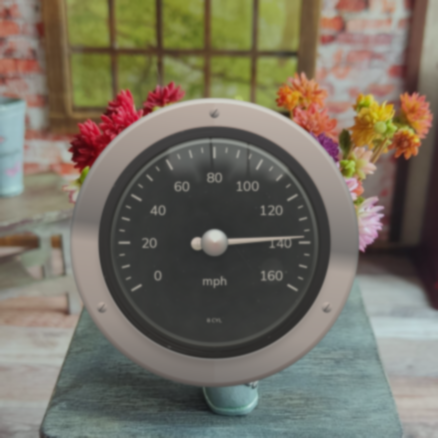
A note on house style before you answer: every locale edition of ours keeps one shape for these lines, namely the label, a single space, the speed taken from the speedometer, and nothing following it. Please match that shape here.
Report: 137.5 mph
